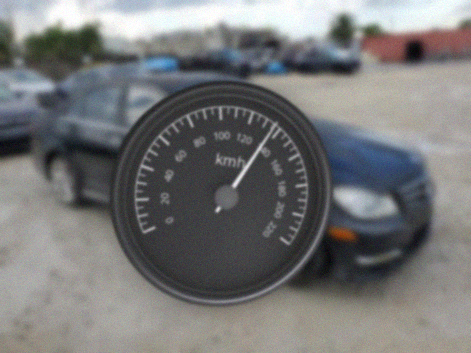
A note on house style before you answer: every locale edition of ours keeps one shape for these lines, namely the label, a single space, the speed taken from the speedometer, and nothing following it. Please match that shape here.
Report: 135 km/h
